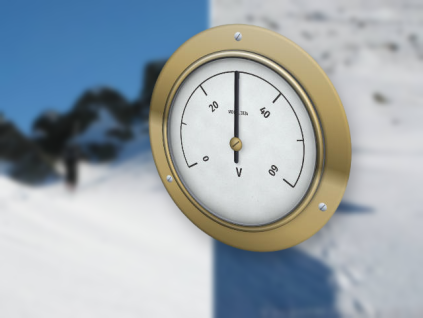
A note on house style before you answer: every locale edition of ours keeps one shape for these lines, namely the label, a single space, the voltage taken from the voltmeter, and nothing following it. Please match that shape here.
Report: 30 V
